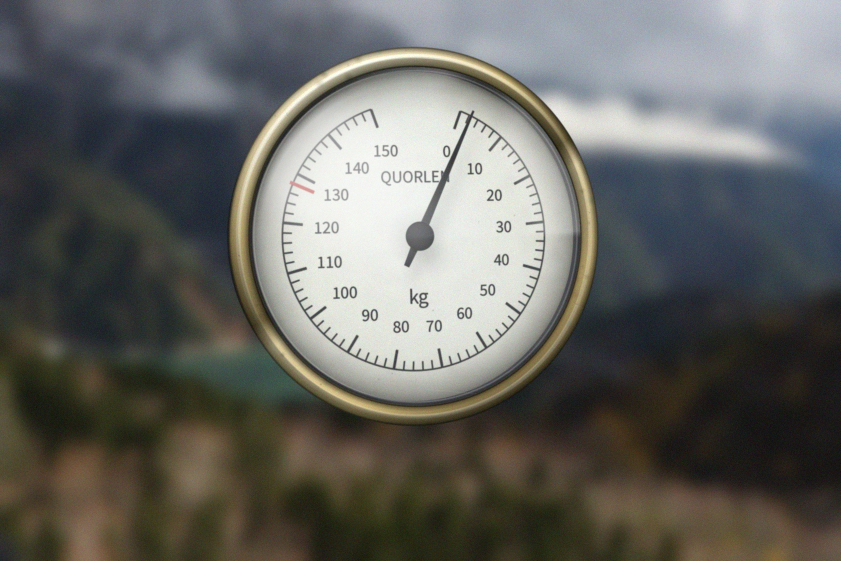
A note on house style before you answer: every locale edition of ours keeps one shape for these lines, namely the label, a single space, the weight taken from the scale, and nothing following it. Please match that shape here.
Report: 2 kg
